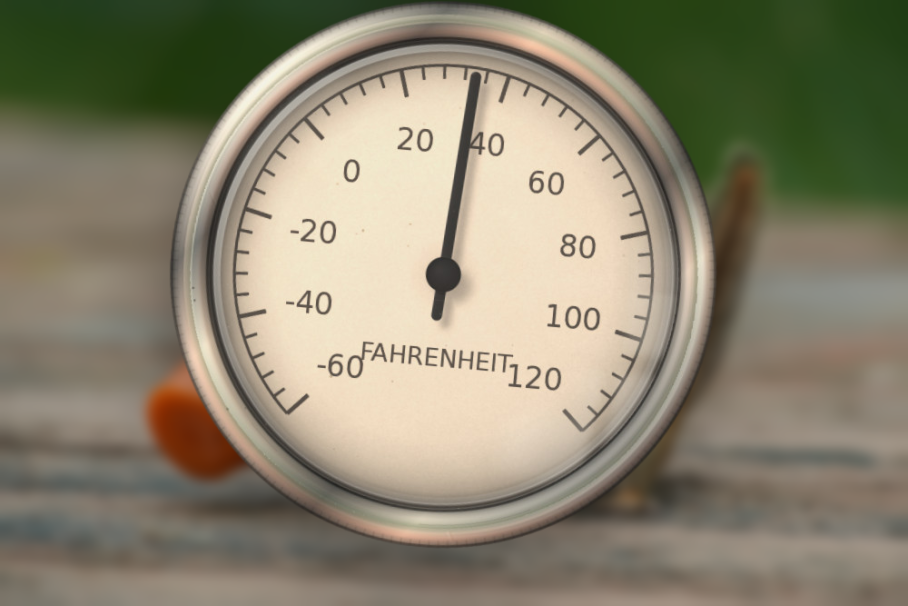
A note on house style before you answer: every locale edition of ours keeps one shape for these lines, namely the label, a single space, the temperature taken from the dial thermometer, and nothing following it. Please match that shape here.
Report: 34 °F
